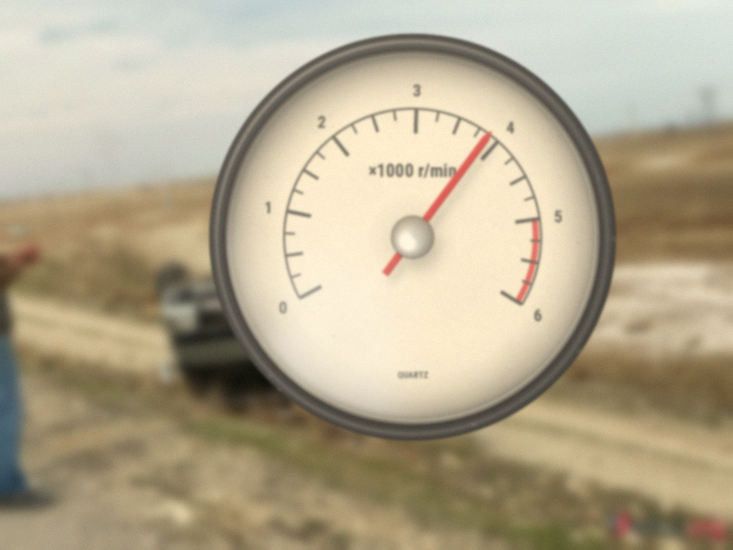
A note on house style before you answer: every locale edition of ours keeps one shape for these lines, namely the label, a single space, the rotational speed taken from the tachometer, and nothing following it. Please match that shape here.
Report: 3875 rpm
